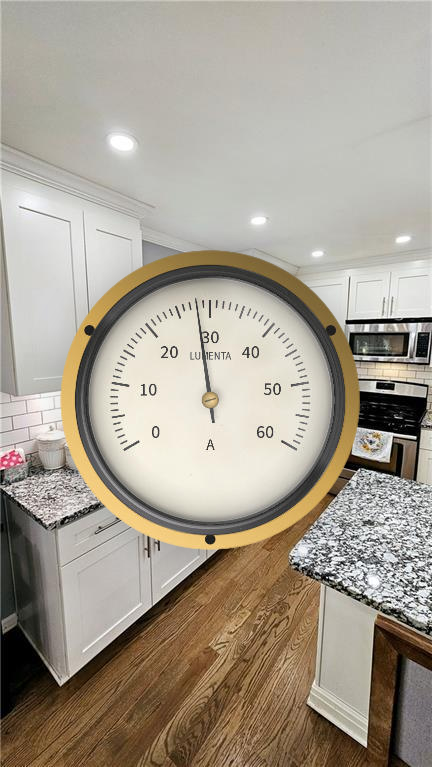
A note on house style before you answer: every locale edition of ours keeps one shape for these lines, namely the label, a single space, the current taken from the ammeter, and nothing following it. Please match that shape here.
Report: 28 A
